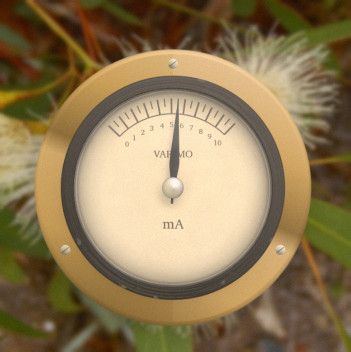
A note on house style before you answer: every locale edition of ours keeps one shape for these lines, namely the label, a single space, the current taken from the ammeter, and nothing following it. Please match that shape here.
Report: 5.5 mA
